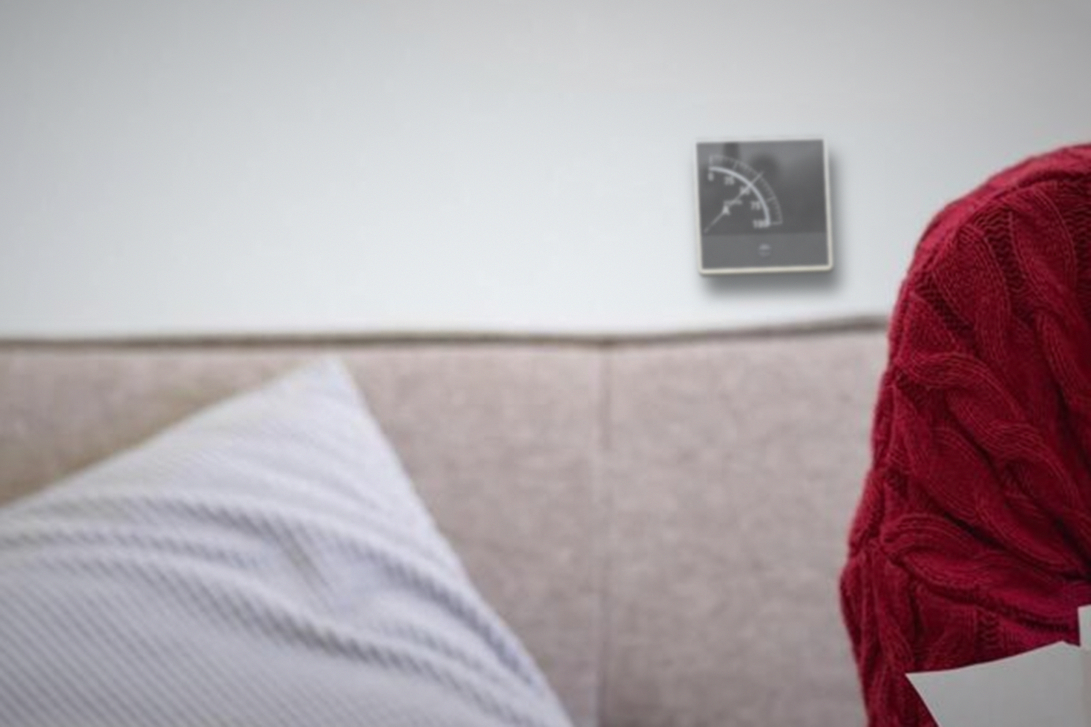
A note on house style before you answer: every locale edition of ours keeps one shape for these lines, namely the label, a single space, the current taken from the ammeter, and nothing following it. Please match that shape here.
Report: 50 A
